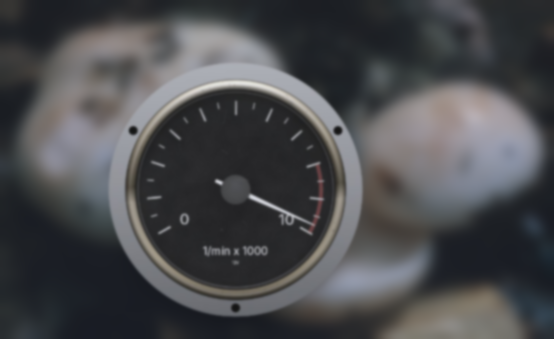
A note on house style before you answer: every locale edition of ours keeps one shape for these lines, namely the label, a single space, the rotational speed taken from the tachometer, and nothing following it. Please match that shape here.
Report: 9750 rpm
